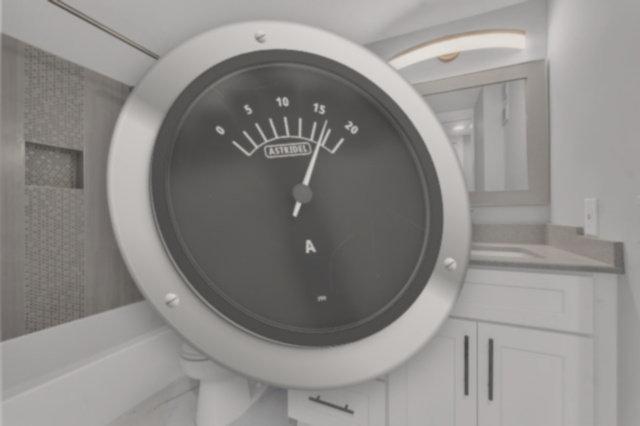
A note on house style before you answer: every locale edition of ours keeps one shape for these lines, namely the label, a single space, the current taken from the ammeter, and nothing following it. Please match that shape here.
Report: 16.25 A
